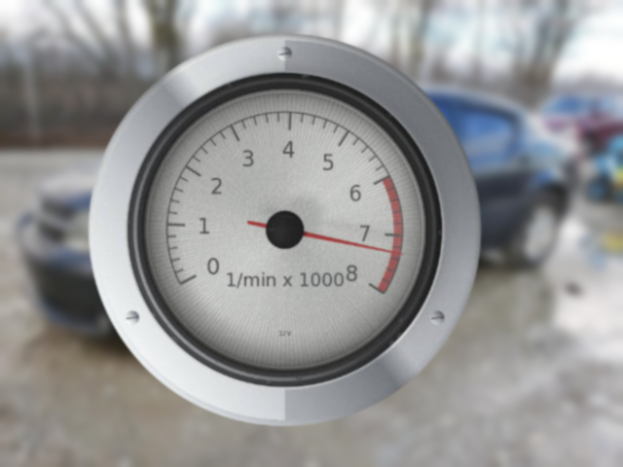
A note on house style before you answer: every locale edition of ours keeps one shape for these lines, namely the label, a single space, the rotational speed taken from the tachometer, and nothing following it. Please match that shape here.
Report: 7300 rpm
